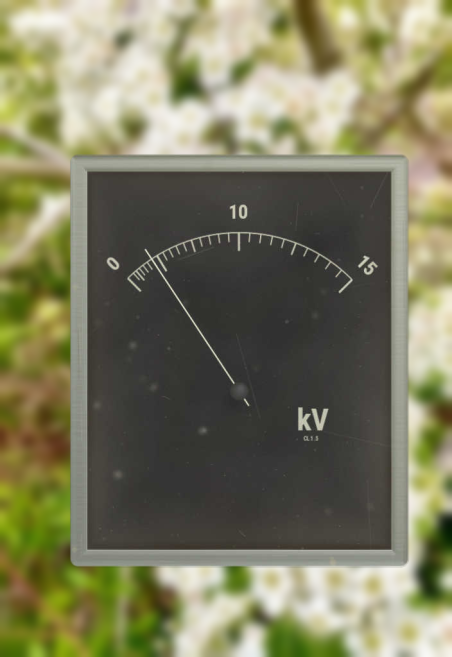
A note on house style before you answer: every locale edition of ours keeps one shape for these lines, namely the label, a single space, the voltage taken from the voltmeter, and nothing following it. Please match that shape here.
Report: 4.5 kV
